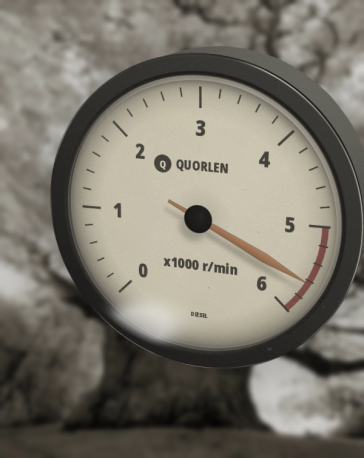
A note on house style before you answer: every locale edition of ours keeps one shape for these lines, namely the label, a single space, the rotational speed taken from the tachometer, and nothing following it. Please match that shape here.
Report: 5600 rpm
